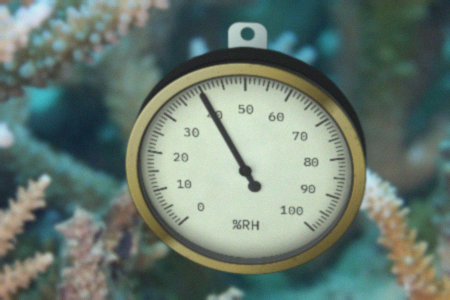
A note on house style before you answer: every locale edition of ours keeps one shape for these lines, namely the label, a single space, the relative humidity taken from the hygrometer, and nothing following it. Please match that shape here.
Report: 40 %
